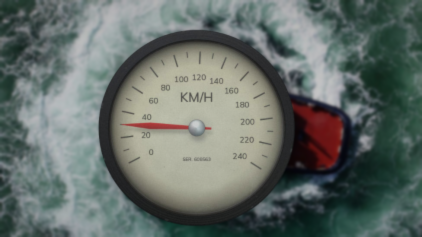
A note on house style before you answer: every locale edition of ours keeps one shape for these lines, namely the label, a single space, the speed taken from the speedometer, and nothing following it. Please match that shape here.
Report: 30 km/h
